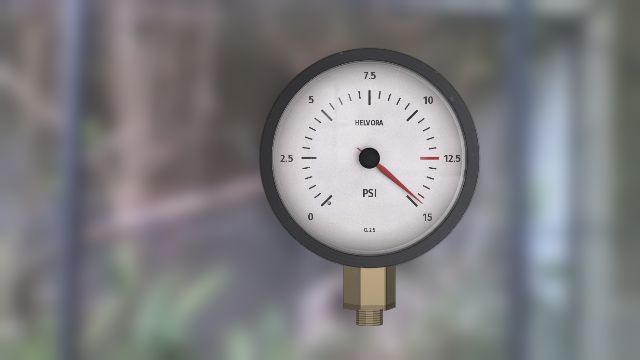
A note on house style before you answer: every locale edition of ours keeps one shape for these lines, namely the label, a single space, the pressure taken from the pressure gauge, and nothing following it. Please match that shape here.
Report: 14.75 psi
